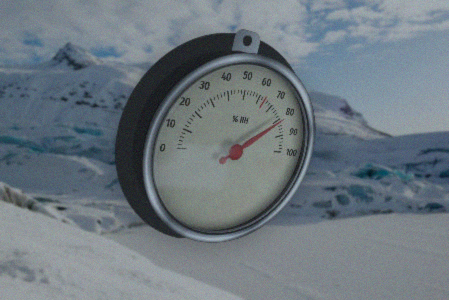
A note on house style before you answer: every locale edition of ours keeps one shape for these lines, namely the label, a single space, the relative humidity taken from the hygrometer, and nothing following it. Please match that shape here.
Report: 80 %
